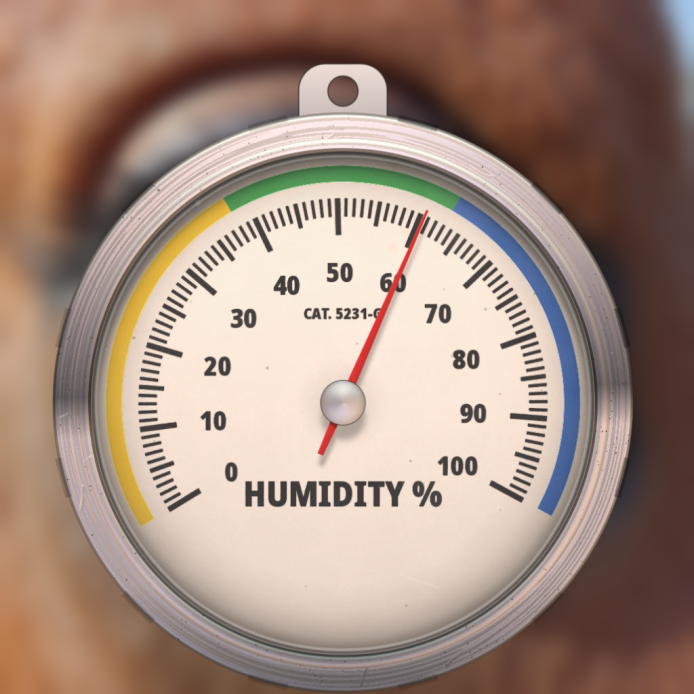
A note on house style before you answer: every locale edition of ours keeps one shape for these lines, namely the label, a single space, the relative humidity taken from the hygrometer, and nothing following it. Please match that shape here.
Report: 60.5 %
